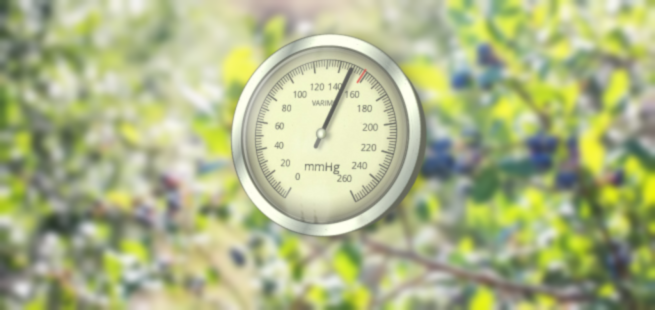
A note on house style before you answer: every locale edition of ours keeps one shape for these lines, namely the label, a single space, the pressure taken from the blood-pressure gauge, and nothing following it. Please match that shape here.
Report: 150 mmHg
